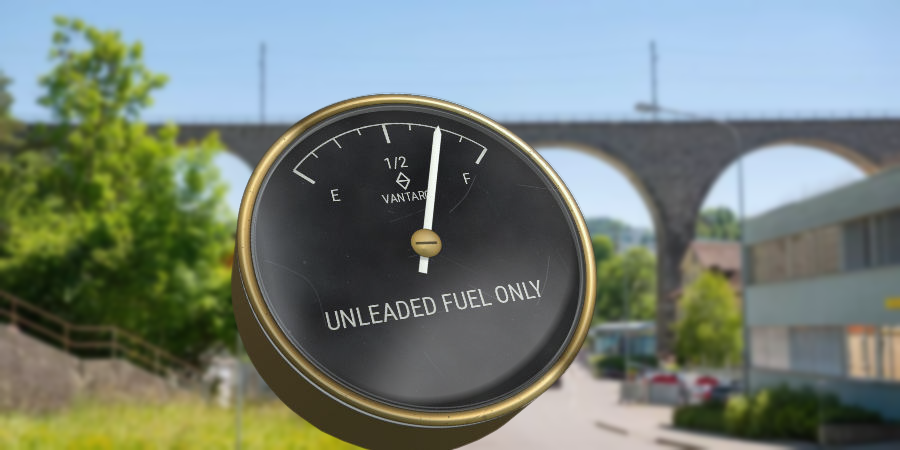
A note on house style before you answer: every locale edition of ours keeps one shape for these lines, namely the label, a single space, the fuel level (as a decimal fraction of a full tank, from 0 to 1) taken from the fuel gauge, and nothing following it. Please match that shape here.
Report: 0.75
